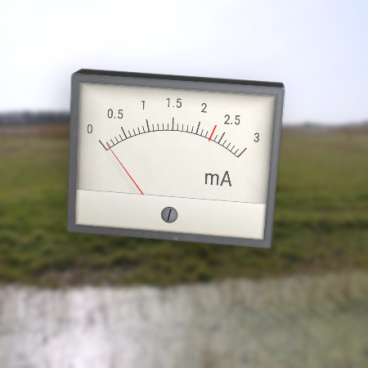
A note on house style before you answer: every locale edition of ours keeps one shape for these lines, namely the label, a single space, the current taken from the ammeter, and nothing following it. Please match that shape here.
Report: 0.1 mA
